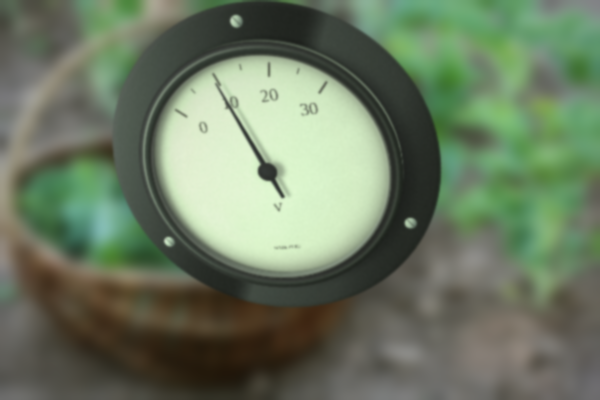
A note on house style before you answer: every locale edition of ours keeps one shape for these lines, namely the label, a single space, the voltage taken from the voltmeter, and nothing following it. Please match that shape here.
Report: 10 V
